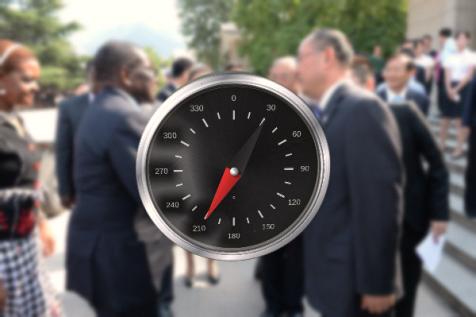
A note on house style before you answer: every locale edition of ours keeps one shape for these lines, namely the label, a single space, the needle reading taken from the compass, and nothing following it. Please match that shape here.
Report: 210 °
